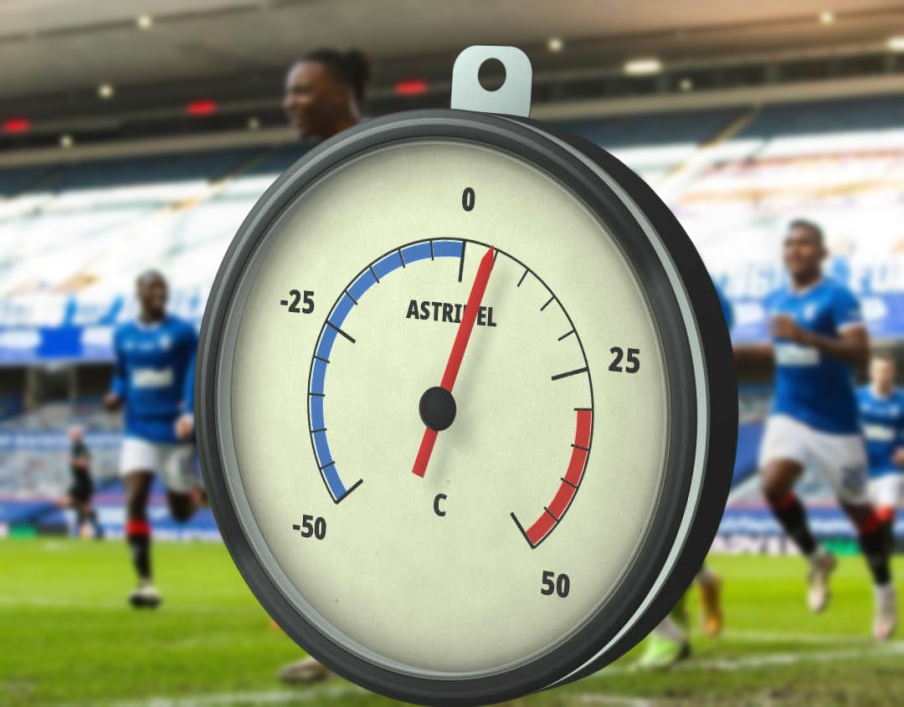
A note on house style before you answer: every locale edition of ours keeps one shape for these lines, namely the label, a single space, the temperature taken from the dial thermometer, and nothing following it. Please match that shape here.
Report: 5 °C
